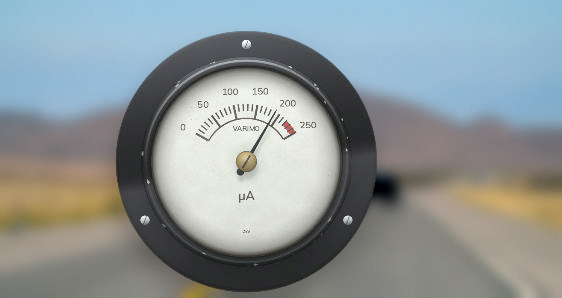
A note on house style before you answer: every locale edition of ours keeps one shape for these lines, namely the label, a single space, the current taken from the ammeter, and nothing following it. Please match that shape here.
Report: 190 µA
